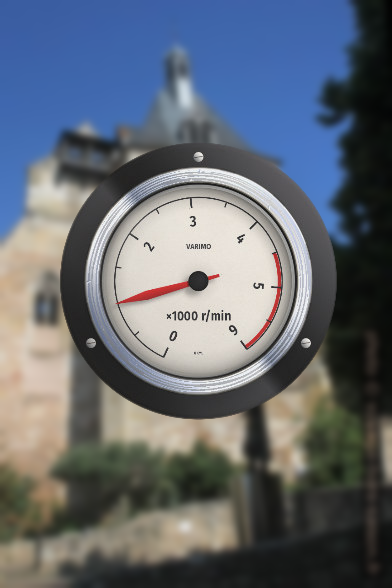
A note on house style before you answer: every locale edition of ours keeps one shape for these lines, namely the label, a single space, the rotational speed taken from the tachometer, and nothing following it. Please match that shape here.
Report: 1000 rpm
